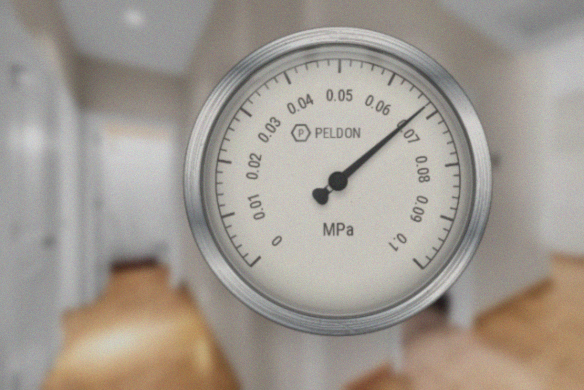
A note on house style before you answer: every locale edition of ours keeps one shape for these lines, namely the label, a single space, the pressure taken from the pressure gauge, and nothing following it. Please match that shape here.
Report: 0.068 MPa
